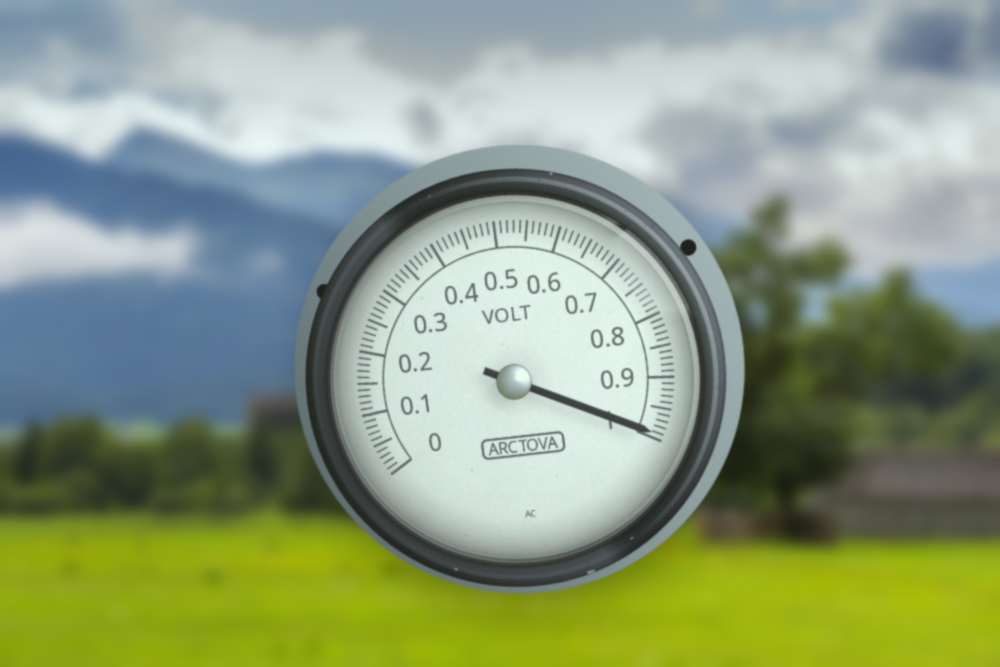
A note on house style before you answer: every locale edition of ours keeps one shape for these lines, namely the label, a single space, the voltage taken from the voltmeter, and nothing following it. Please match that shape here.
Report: 0.99 V
